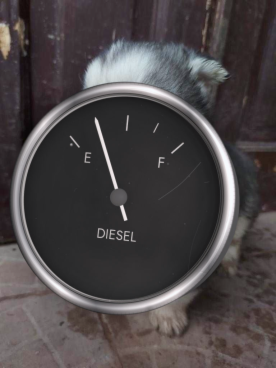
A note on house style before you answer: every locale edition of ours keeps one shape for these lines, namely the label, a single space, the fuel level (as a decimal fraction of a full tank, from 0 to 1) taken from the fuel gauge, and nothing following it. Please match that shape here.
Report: 0.25
